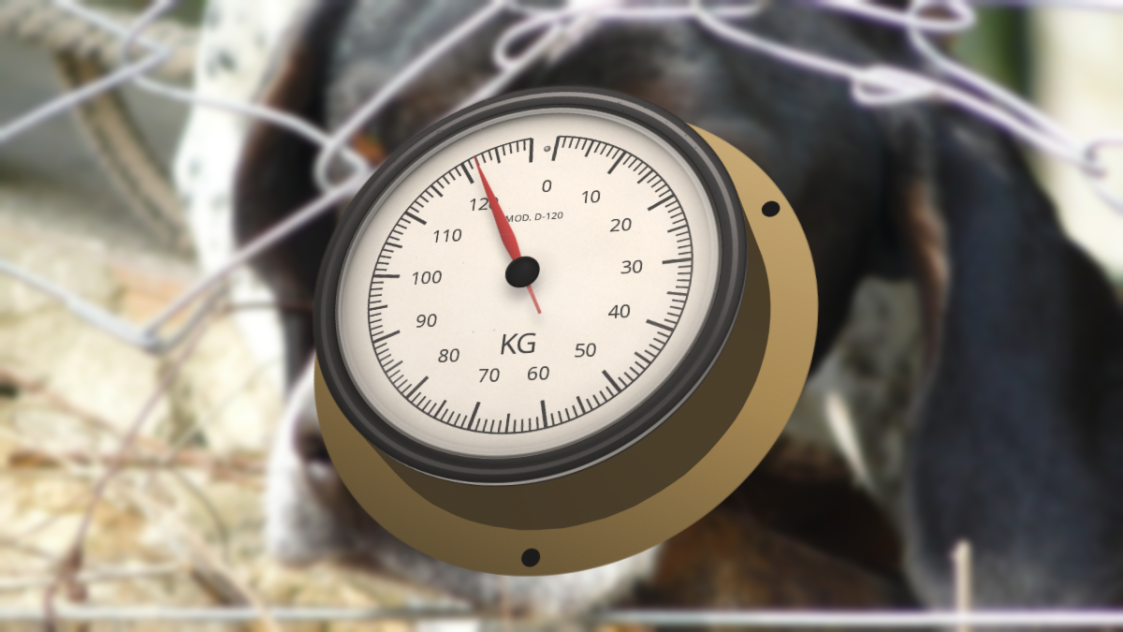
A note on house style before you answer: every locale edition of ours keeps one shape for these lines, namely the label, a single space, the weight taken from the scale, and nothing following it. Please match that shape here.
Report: 122 kg
